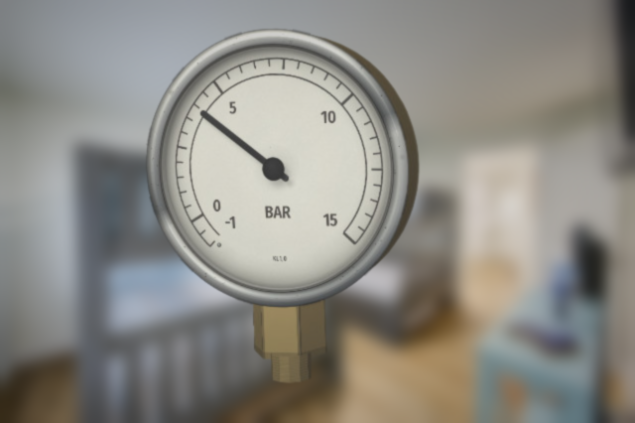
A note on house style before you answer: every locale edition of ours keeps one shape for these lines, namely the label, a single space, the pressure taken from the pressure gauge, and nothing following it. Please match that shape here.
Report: 4 bar
